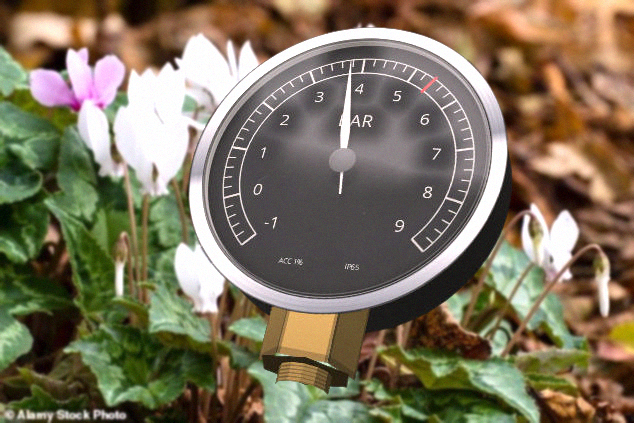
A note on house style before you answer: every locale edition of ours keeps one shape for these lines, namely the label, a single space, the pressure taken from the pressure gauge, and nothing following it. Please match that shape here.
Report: 3.8 bar
